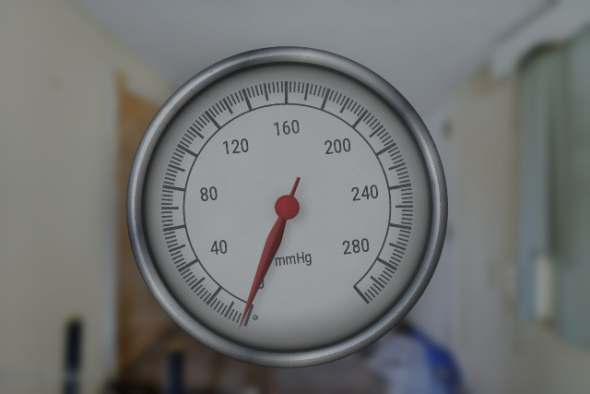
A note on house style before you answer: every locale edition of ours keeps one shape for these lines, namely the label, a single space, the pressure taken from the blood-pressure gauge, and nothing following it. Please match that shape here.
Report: 2 mmHg
